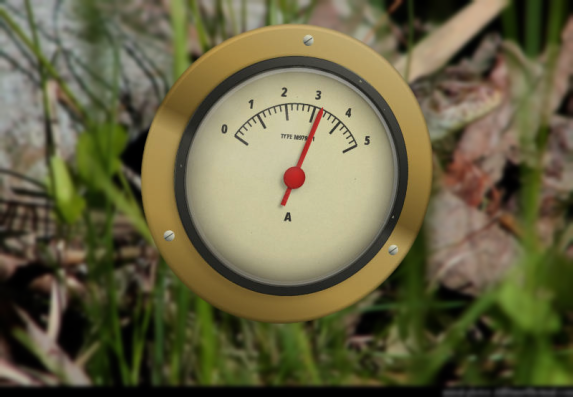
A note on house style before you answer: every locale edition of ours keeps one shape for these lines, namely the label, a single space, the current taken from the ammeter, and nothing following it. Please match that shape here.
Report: 3.2 A
